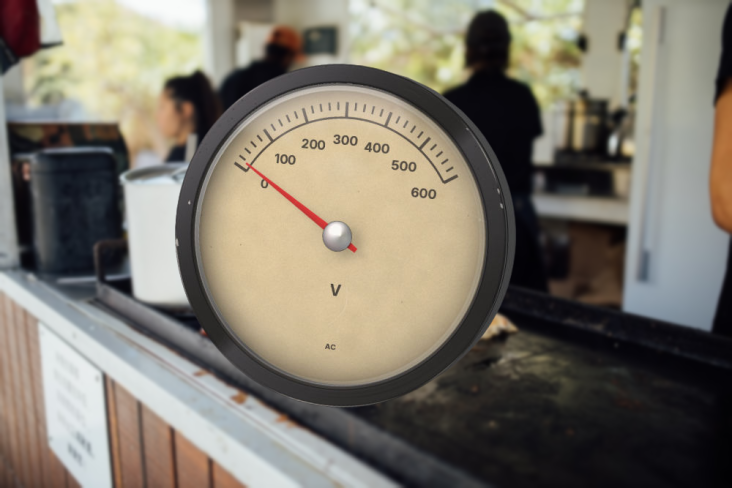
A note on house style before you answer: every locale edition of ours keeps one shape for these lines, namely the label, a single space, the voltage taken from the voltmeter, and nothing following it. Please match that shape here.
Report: 20 V
